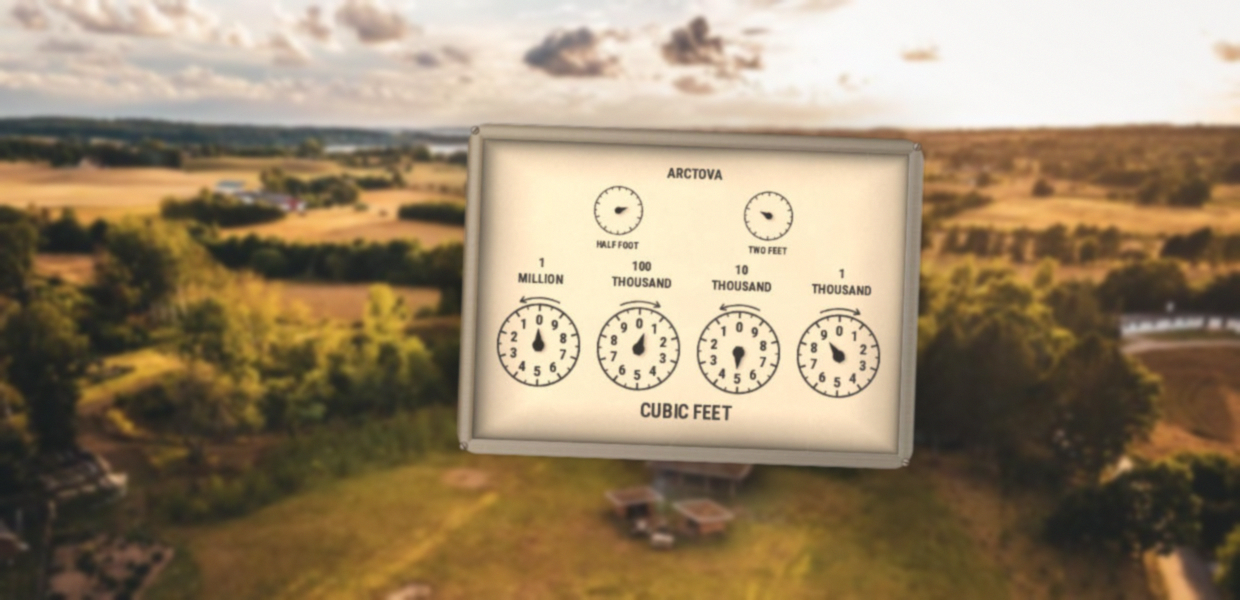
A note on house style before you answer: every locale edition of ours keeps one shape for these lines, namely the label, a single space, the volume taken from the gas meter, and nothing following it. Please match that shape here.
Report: 4900 ft³
